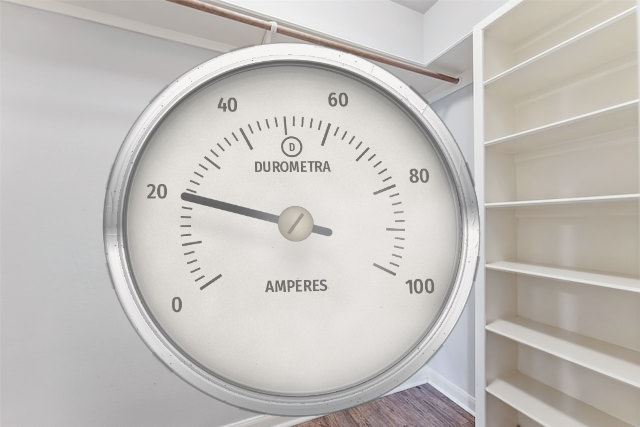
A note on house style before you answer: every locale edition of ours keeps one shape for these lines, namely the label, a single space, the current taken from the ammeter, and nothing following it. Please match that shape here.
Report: 20 A
